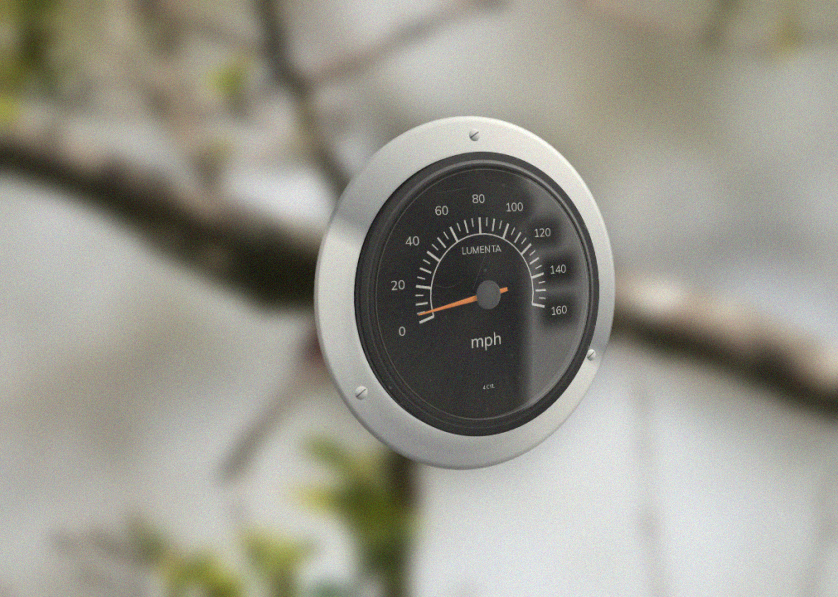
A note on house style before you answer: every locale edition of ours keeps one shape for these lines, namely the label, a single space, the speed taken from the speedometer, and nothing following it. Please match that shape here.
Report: 5 mph
